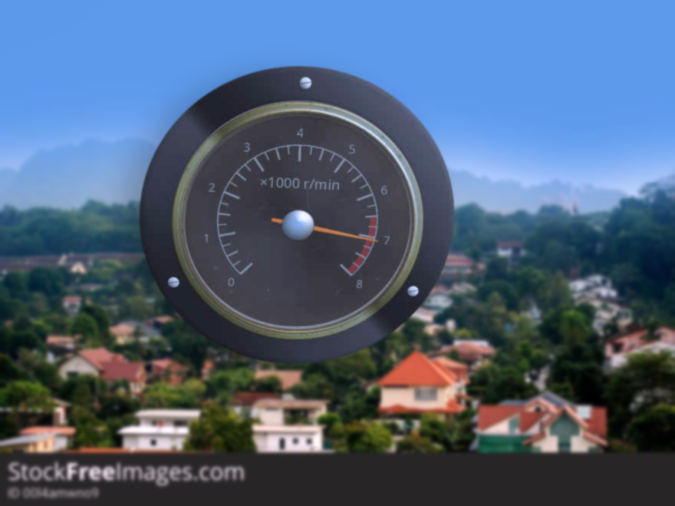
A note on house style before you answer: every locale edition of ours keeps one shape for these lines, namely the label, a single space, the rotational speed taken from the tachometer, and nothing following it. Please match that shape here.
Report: 7000 rpm
